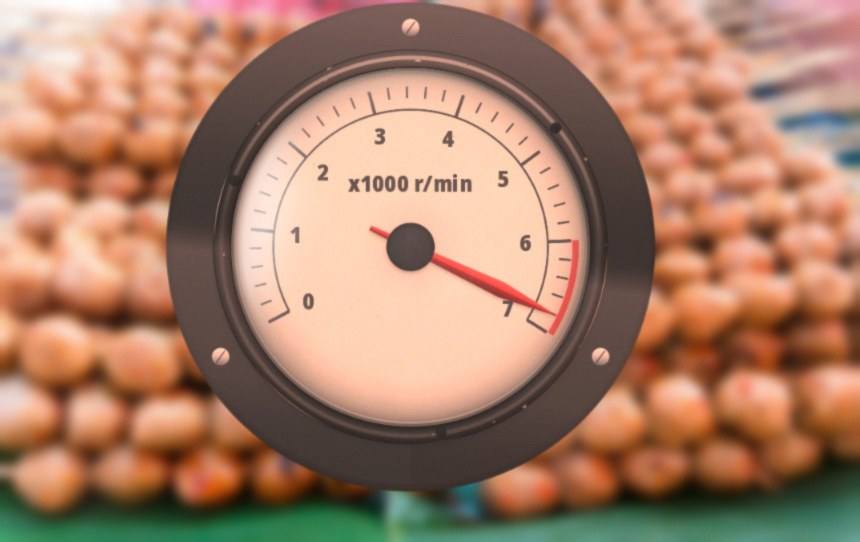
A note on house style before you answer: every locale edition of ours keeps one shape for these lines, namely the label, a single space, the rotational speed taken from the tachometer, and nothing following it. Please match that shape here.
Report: 6800 rpm
